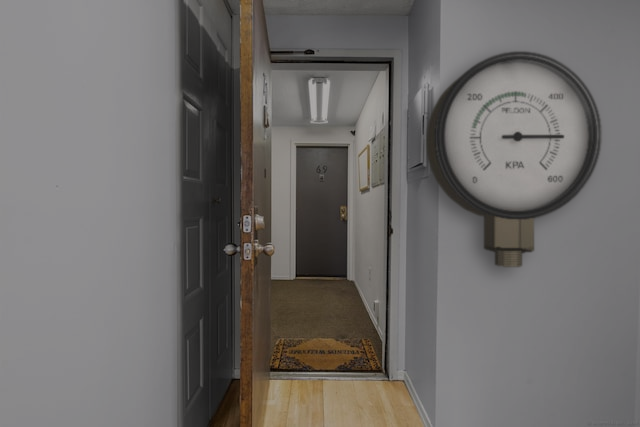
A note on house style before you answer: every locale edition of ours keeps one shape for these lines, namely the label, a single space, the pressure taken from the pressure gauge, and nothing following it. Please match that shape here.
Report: 500 kPa
